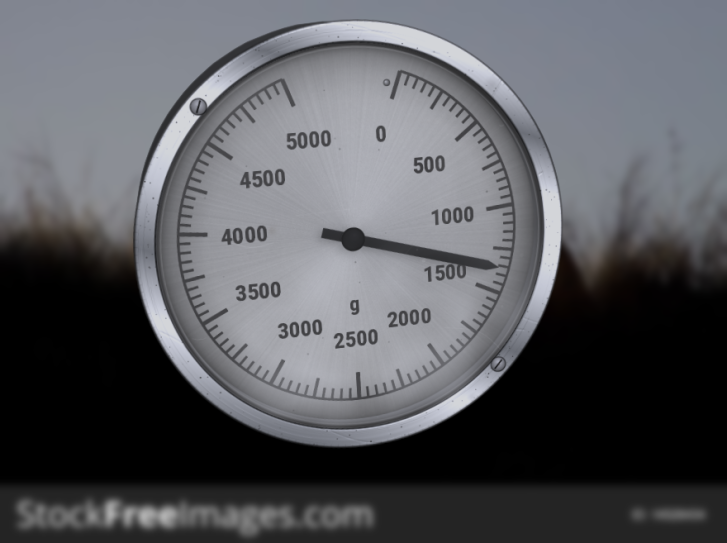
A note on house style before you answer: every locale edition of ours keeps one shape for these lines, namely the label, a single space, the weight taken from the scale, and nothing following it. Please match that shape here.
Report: 1350 g
